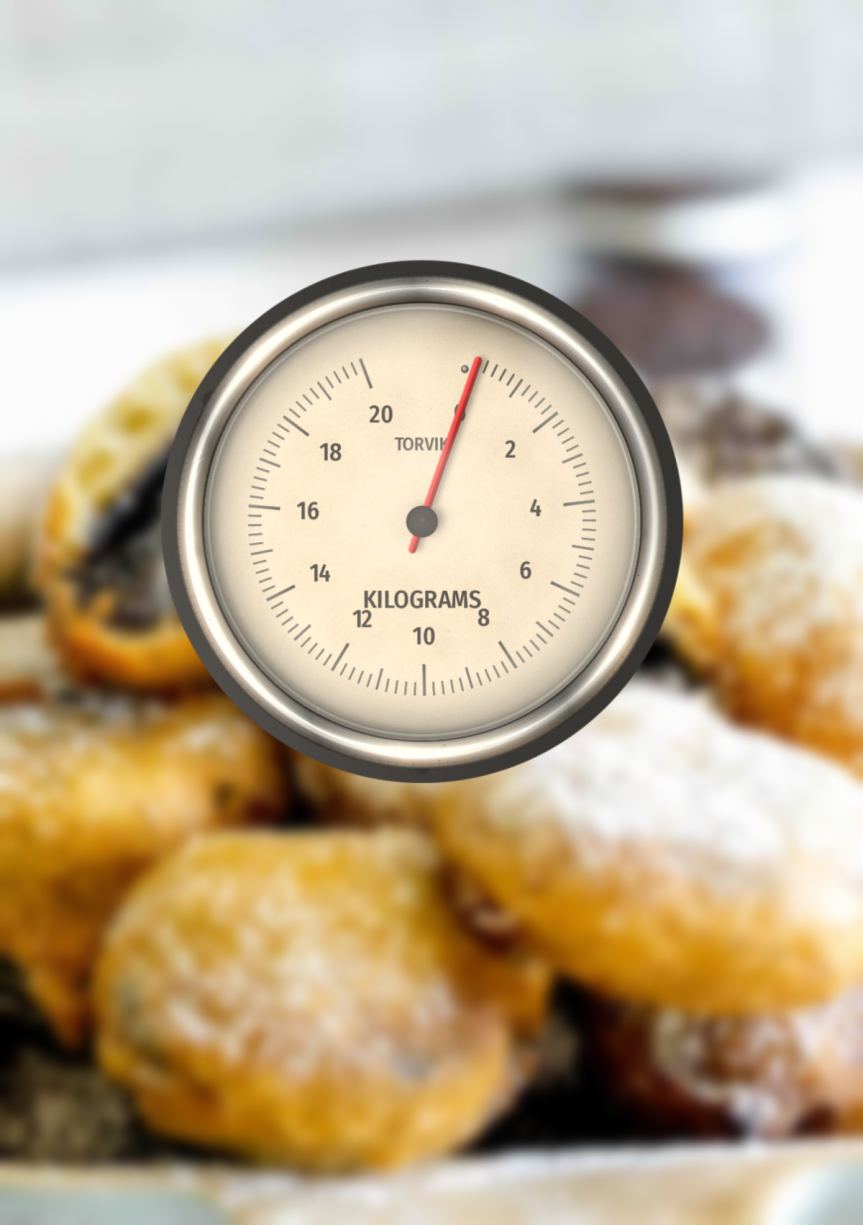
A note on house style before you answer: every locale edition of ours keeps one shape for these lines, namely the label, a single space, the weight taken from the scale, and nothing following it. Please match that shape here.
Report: 0 kg
